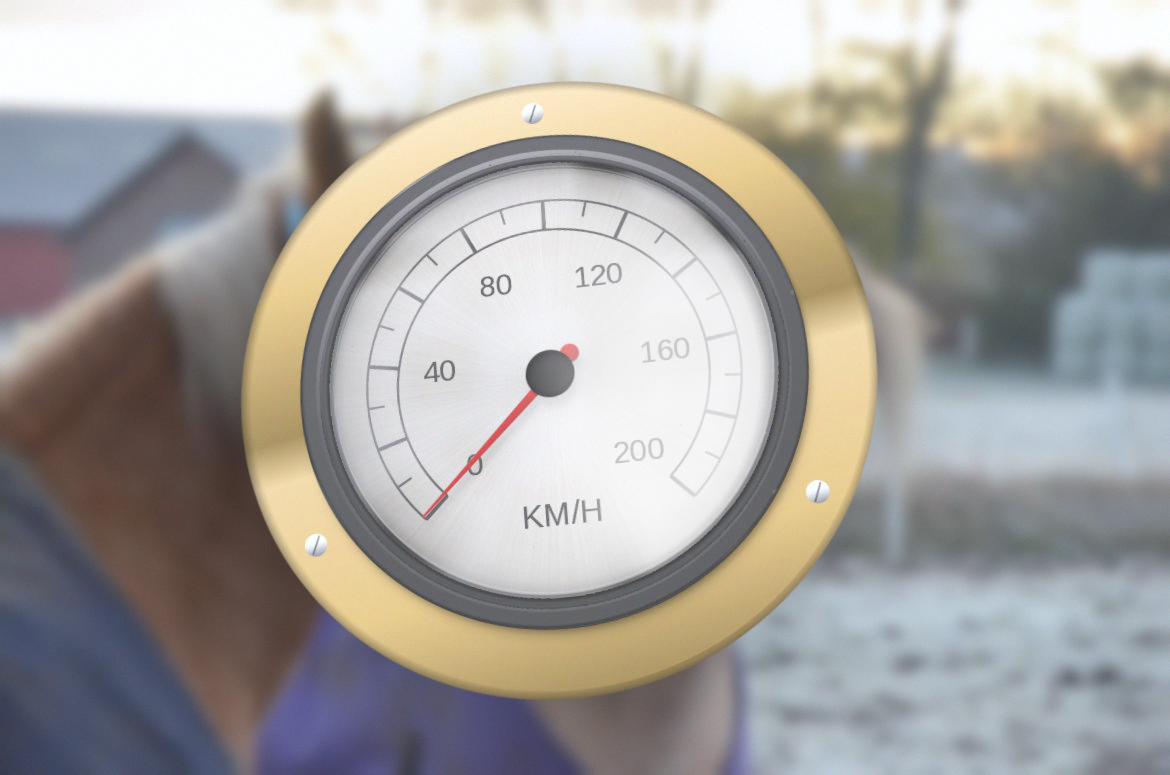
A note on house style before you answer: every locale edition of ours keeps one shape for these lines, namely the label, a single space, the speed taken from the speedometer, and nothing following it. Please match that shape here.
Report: 0 km/h
